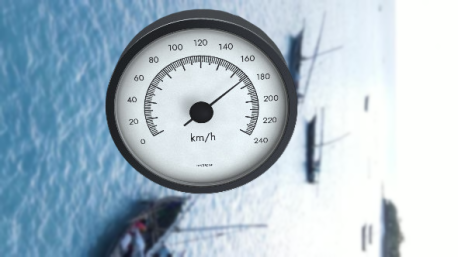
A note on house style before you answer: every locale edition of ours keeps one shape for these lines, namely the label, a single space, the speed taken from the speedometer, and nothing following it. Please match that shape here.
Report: 170 km/h
